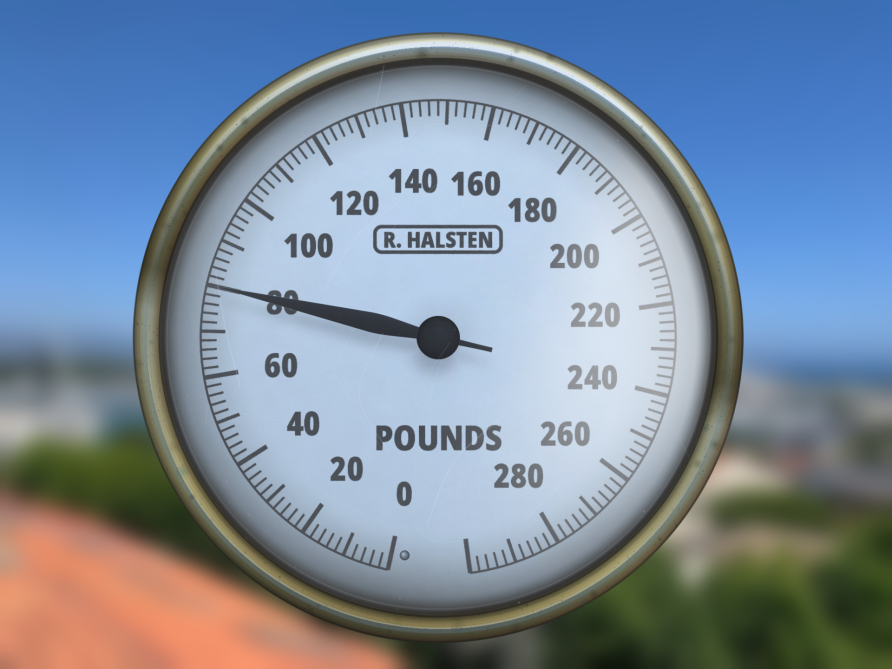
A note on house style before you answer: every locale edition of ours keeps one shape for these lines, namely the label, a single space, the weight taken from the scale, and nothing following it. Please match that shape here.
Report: 80 lb
